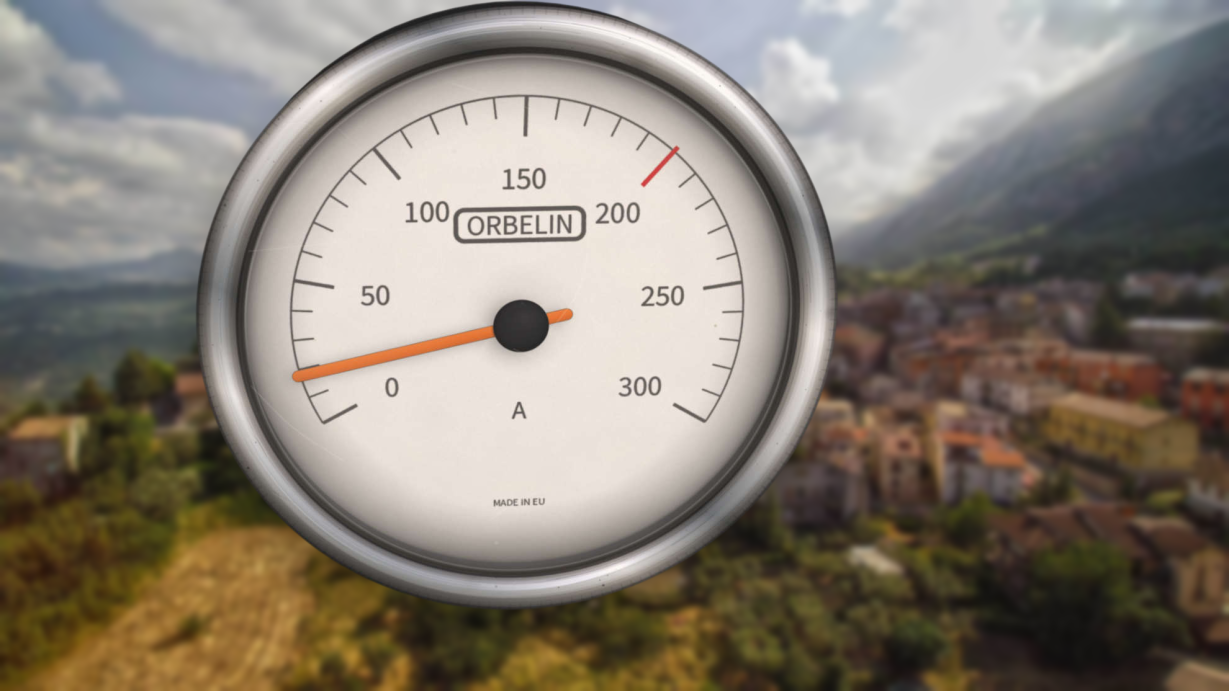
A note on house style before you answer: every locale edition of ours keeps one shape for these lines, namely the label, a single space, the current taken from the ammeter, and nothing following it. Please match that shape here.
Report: 20 A
